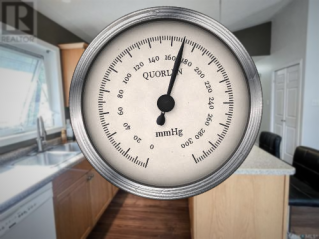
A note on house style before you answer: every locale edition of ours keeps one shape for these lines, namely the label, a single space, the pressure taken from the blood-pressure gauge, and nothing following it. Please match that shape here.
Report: 170 mmHg
